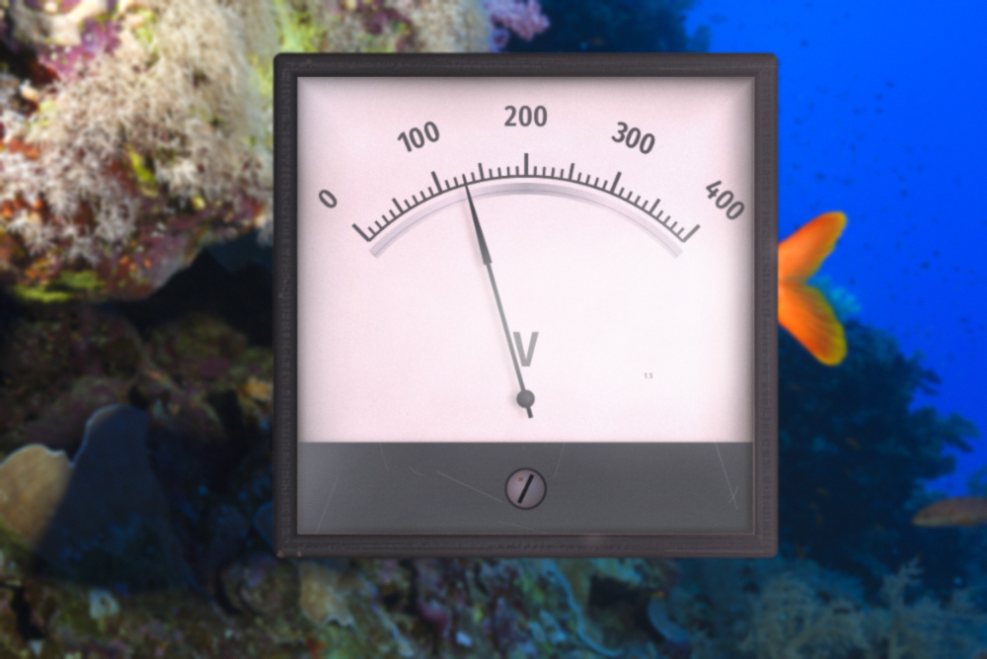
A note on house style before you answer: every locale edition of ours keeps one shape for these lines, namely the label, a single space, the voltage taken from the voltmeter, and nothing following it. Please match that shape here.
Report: 130 V
